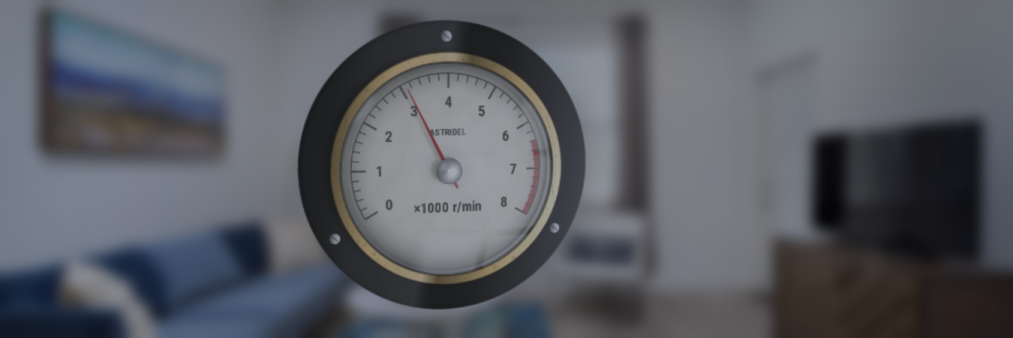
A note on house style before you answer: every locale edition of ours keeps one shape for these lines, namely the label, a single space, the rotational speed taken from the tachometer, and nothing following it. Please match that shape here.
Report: 3100 rpm
